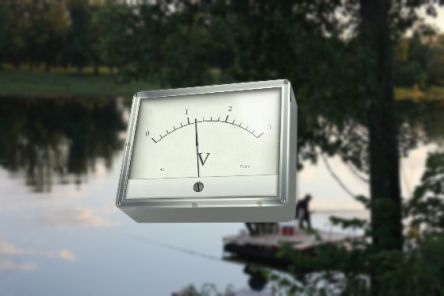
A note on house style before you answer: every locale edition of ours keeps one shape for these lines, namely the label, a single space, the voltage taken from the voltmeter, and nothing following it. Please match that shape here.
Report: 1.2 V
